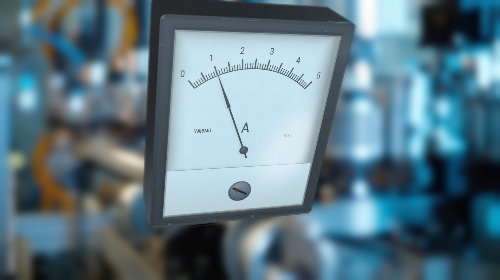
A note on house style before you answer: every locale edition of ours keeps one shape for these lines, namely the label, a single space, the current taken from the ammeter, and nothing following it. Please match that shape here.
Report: 1 A
